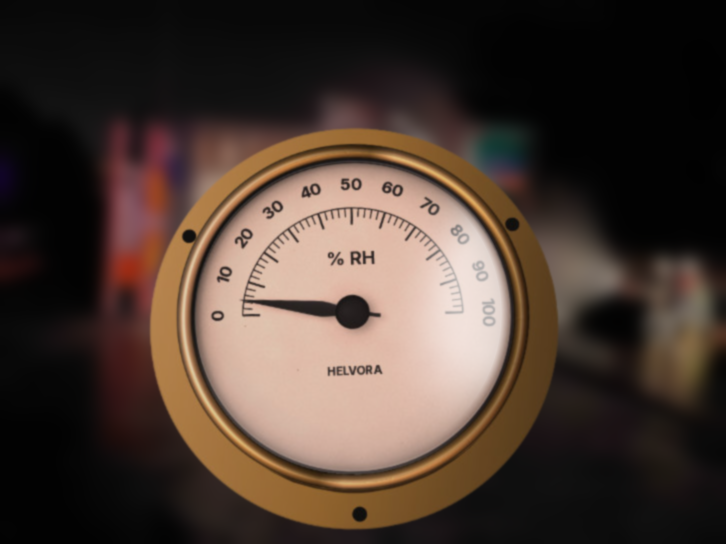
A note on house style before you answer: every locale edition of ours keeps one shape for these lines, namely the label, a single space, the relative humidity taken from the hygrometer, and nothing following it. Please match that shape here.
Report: 4 %
